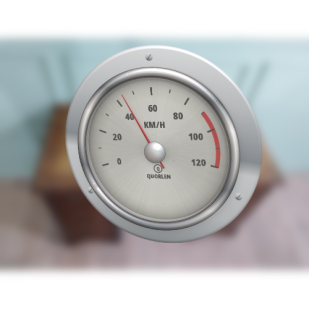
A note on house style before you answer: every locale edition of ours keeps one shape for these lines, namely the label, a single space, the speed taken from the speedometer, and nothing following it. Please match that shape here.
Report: 45 km/h
